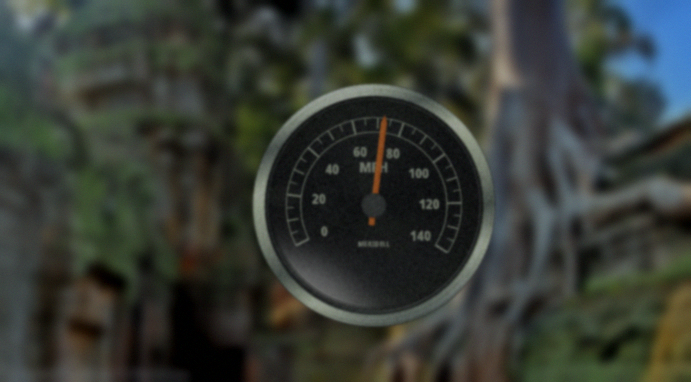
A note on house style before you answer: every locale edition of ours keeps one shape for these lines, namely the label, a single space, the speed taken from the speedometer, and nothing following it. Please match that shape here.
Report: 72.5 mph
